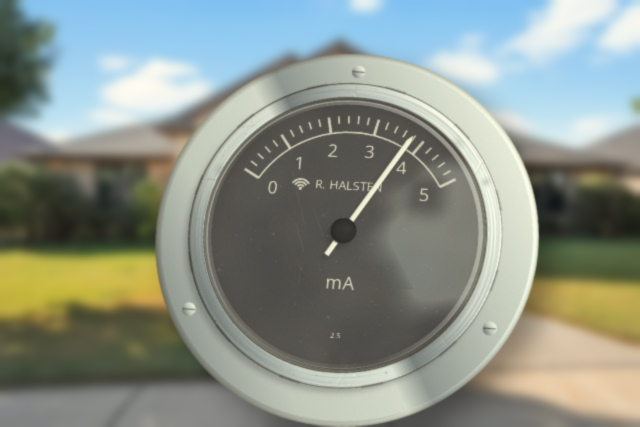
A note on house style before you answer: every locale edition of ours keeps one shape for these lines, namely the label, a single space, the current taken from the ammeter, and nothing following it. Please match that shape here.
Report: 3.8 mA
